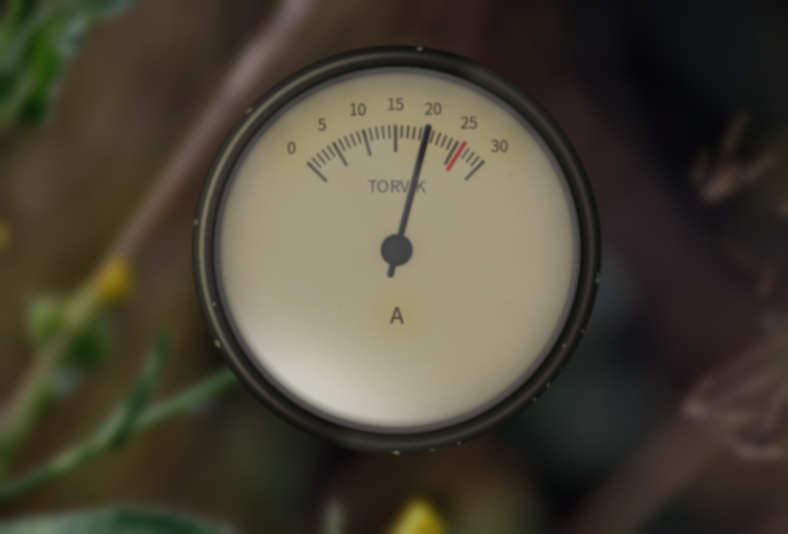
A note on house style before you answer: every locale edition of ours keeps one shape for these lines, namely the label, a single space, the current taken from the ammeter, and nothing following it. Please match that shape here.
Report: 20 A
